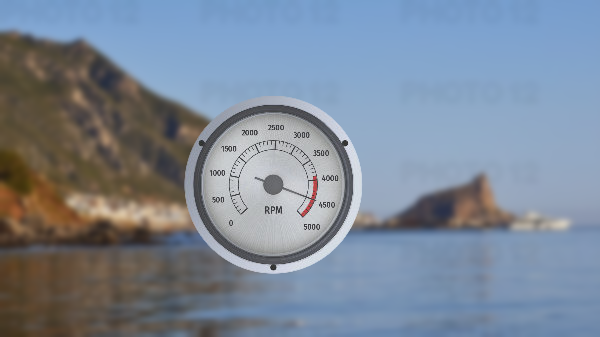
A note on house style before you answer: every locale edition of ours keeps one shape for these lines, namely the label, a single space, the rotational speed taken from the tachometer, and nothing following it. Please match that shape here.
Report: 4500 rpm
